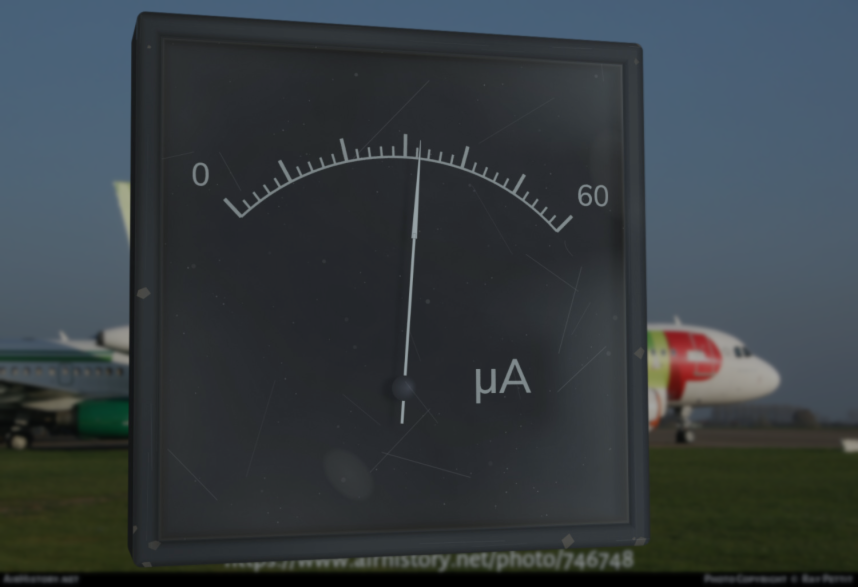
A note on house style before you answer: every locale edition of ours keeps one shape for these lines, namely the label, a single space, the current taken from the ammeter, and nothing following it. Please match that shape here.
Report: 32 µA
